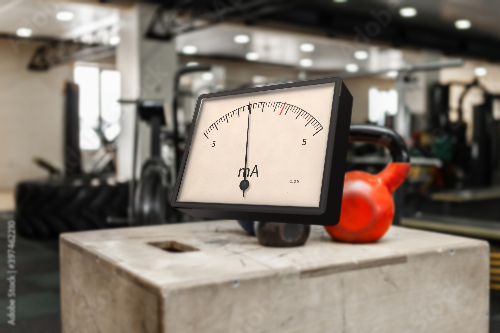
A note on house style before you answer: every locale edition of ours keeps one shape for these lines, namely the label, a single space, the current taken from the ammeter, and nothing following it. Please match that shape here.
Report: -1 mA
